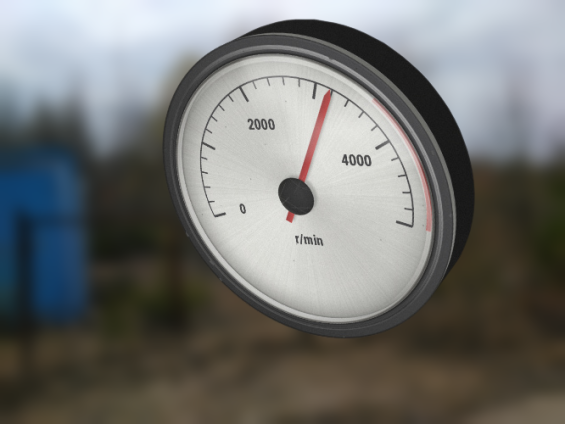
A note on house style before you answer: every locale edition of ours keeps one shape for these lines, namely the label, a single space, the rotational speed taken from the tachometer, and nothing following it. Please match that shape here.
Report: 3200 rpm
